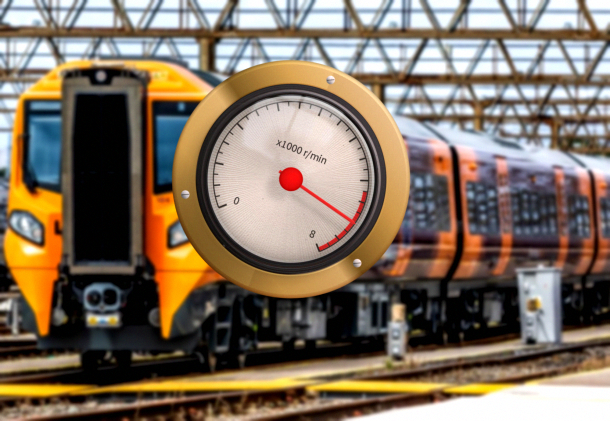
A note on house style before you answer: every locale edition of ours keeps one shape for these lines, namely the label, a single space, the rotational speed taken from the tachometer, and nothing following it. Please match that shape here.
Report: 7000 rpm
